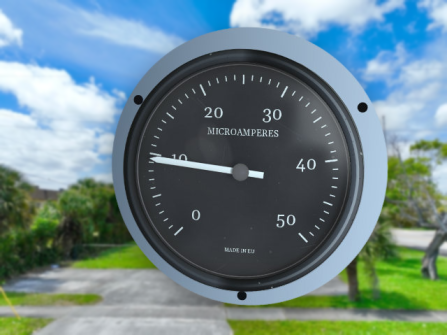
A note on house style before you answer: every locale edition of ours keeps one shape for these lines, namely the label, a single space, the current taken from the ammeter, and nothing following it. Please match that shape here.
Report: 9.5 µA
